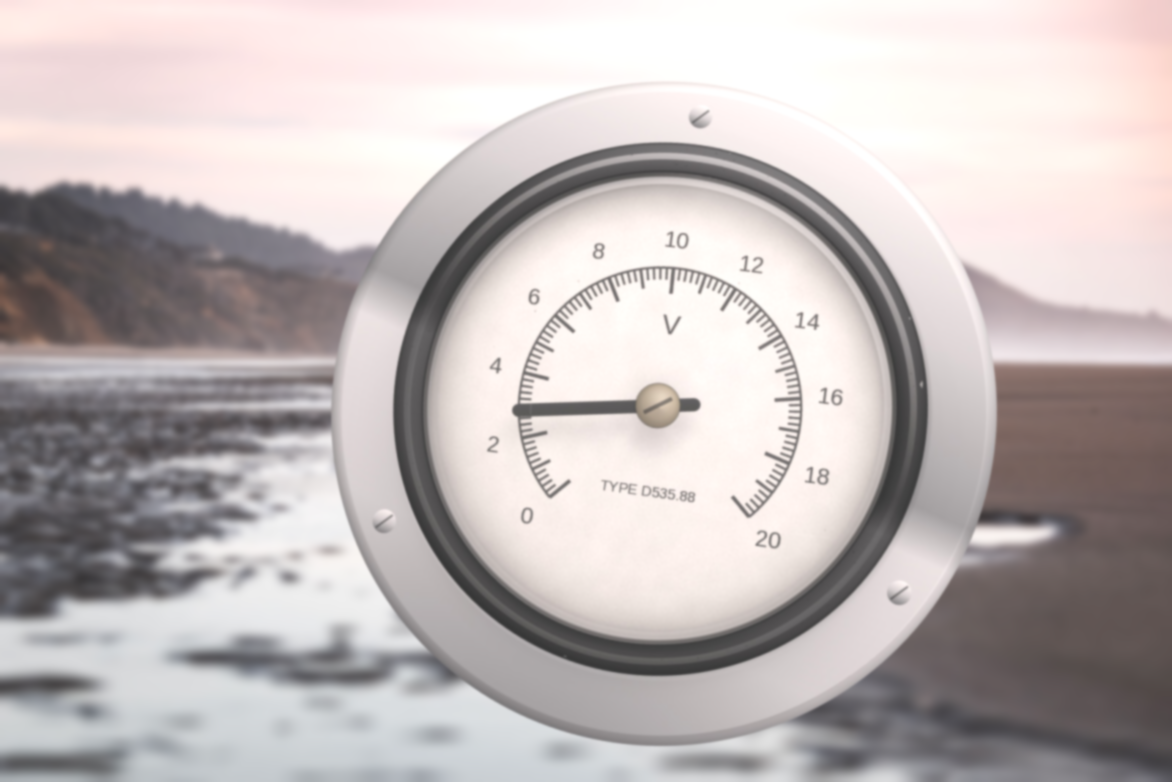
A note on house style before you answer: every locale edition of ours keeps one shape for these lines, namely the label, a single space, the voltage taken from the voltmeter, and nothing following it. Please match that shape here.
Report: 2.8 V
